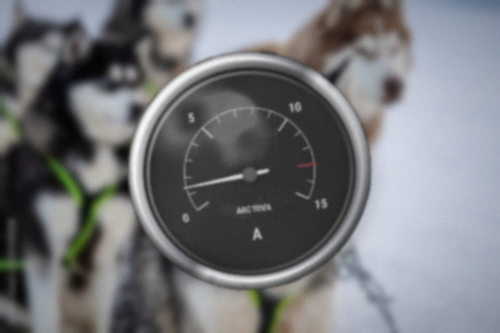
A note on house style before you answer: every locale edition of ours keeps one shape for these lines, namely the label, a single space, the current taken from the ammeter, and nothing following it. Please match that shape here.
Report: 1.5 A
